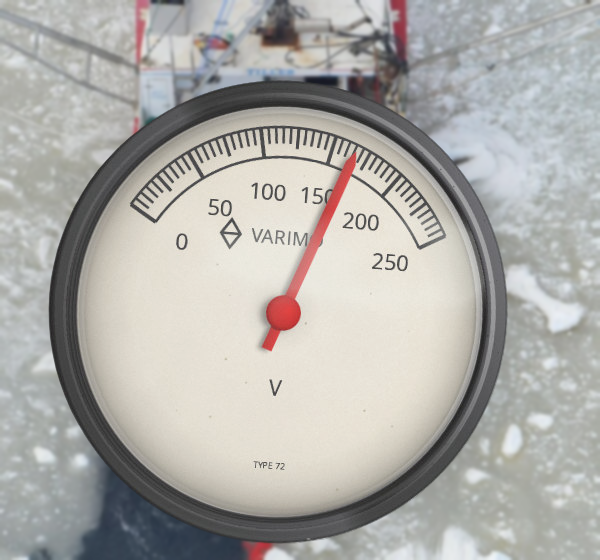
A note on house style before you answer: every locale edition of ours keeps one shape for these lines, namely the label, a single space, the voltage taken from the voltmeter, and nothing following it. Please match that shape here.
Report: 165 V
